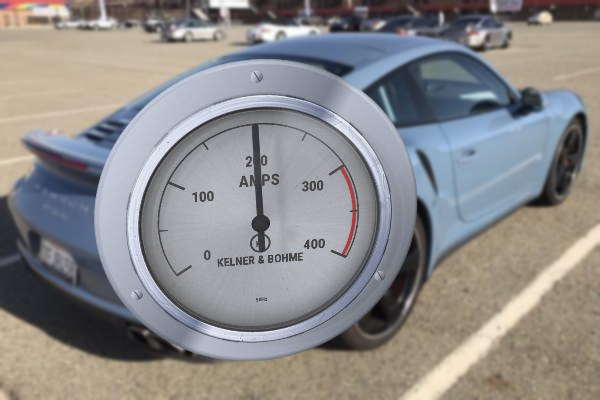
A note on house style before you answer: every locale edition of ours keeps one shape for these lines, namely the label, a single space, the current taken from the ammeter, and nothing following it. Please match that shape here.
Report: 200 A
